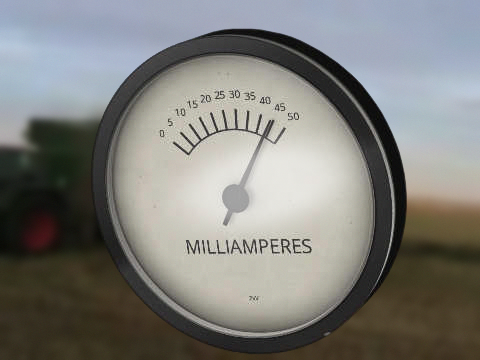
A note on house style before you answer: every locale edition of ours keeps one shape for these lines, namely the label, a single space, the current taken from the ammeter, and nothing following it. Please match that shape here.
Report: 45 mA
